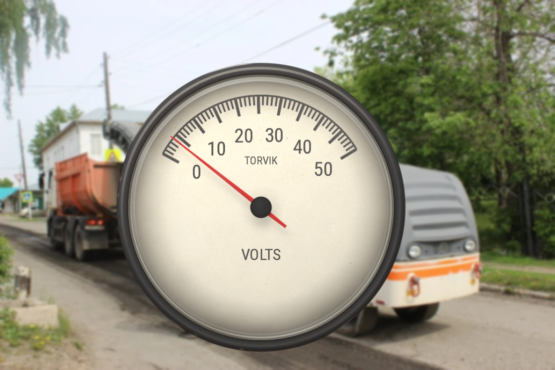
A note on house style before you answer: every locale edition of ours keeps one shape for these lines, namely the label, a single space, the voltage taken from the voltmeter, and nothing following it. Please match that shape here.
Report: 4 V
